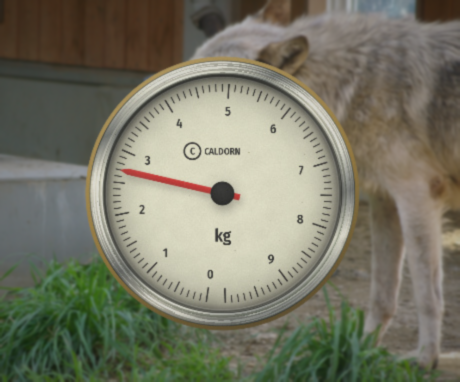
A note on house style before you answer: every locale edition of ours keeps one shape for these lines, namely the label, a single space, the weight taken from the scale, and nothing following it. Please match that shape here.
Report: 2.7 kg
